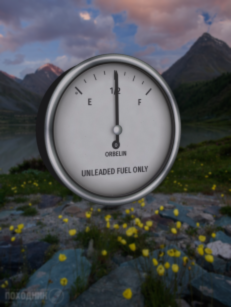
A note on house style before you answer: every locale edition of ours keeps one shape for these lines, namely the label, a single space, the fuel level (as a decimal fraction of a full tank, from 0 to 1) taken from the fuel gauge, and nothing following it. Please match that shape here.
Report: 0.5
